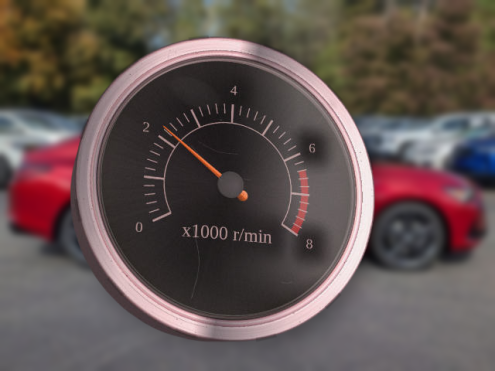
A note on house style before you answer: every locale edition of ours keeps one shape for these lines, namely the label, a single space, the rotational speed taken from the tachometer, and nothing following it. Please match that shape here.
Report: 2200 rpm
